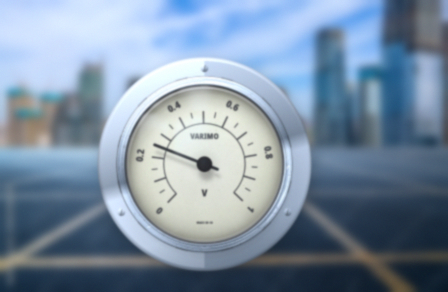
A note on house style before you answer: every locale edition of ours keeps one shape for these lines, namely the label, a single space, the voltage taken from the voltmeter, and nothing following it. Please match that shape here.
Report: 0.25 V
